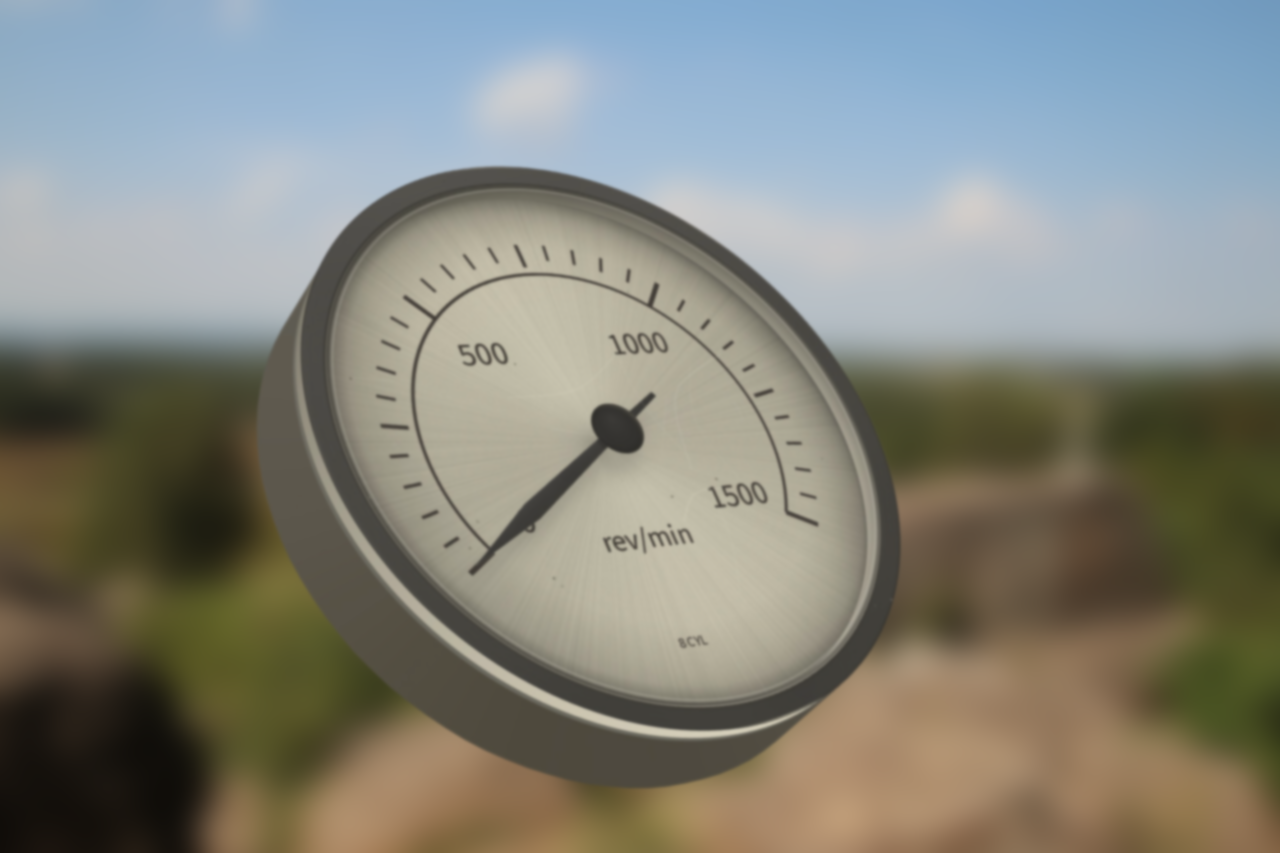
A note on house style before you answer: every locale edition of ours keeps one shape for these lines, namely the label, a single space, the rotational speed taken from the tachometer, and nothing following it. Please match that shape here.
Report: 0 rpm
